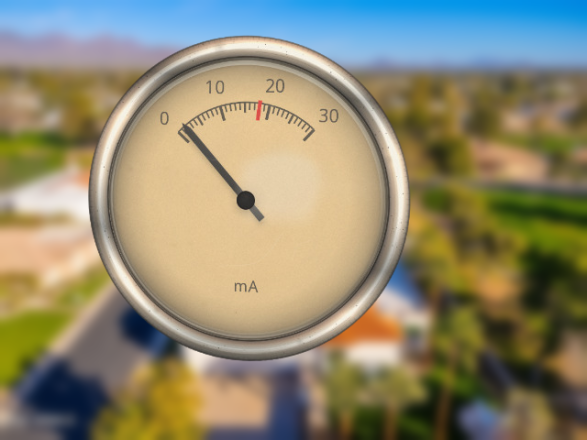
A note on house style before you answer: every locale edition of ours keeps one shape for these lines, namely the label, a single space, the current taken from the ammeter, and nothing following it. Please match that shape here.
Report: 2 mA
